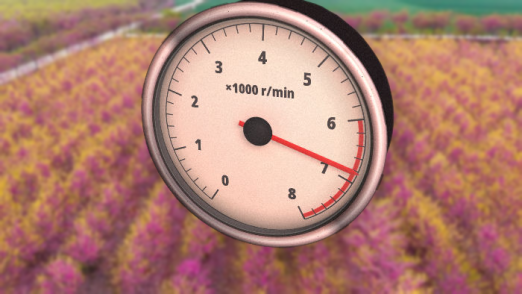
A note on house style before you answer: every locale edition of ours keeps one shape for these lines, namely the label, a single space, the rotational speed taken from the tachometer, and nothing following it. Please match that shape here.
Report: 6800 rpm
